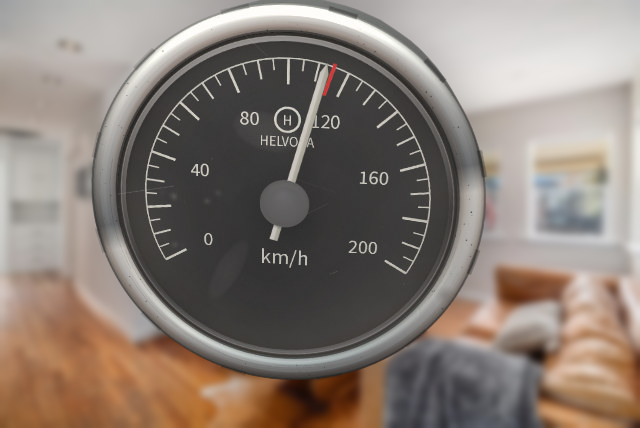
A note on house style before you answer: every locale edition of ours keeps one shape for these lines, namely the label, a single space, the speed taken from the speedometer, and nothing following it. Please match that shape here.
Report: 112.5 km/h
